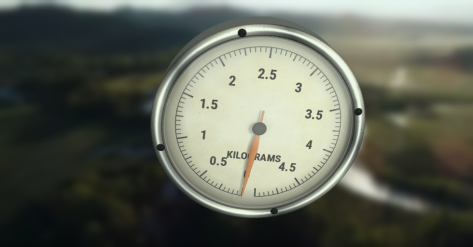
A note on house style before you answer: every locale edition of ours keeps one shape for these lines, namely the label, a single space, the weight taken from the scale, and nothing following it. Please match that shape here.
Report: 0 kg
